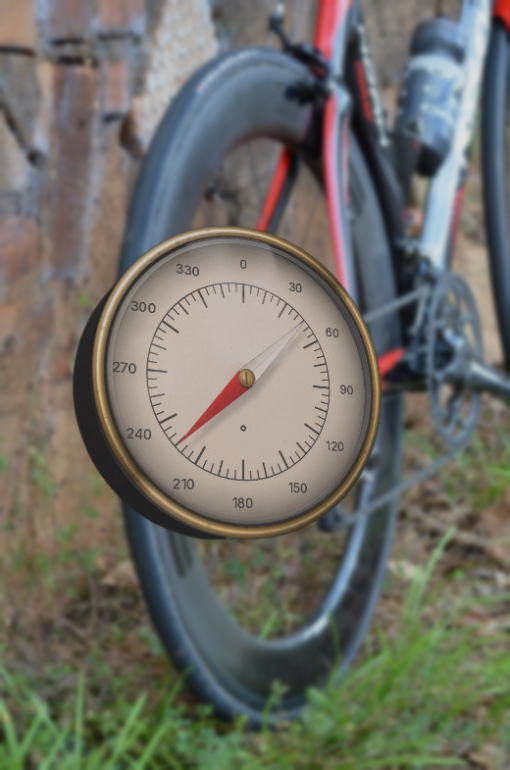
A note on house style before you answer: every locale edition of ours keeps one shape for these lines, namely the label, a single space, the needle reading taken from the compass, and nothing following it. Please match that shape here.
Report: 225 °
